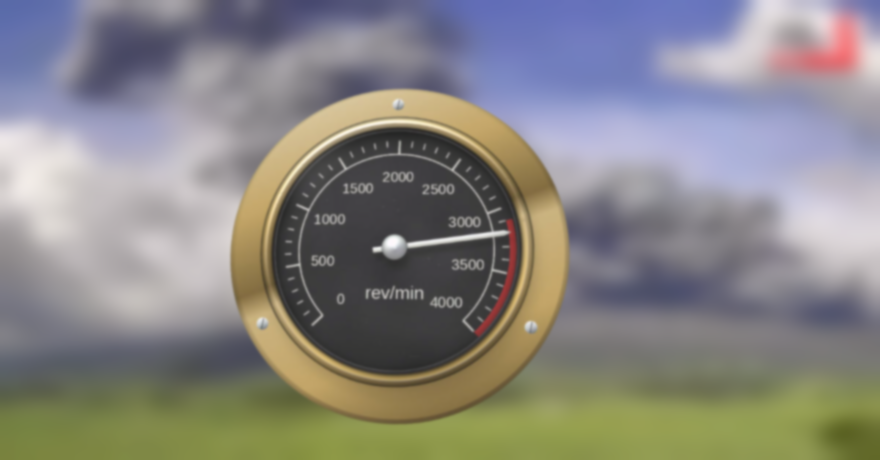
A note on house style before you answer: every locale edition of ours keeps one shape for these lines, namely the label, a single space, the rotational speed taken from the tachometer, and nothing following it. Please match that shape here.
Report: 3200 rpm
